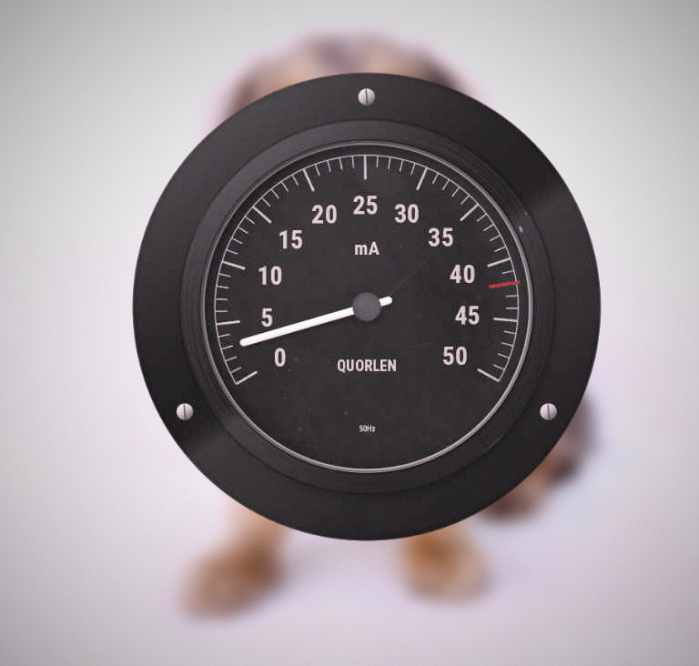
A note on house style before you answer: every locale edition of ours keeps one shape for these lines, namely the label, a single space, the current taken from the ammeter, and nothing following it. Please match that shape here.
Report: 3 mA
